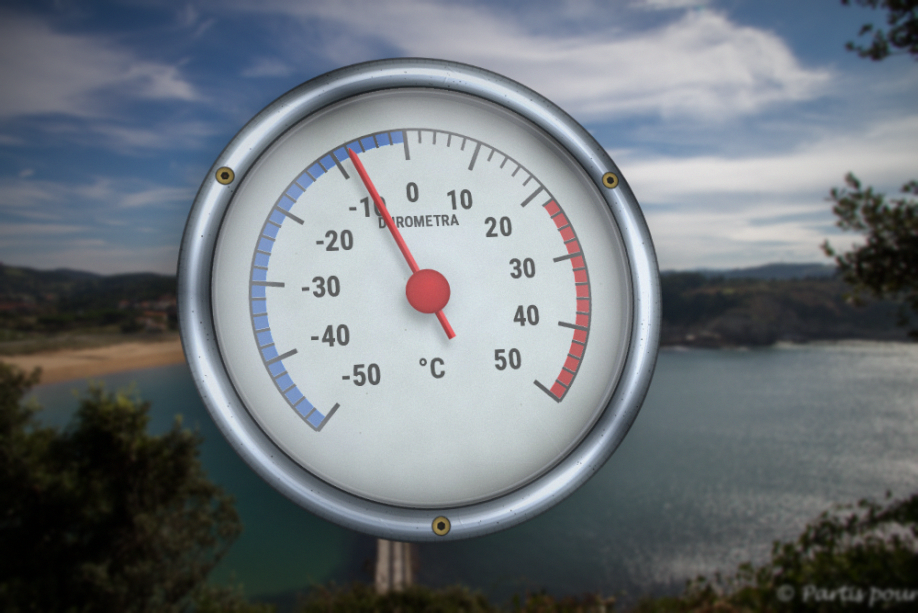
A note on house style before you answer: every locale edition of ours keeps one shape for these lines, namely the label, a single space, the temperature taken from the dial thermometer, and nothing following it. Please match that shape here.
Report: -8 °C
